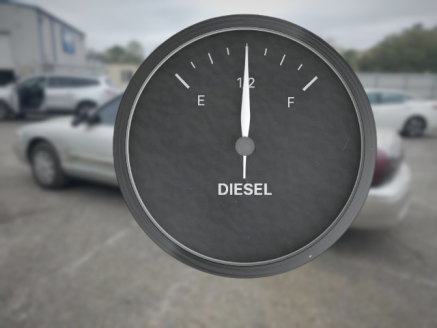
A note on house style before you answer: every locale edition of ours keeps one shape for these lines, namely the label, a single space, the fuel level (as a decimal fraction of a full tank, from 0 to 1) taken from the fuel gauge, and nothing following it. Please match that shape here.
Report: 0.5
